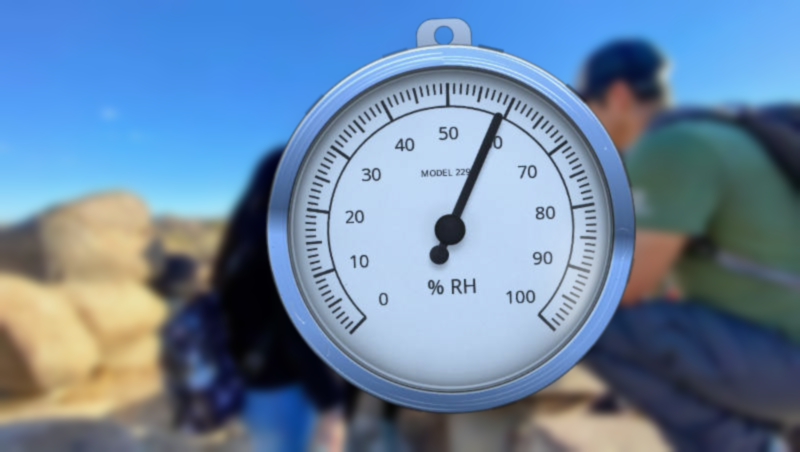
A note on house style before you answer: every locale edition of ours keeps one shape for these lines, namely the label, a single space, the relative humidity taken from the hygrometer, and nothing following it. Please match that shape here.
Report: 59 %
